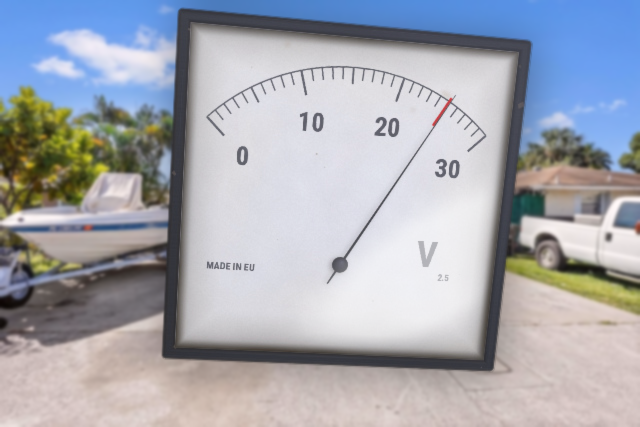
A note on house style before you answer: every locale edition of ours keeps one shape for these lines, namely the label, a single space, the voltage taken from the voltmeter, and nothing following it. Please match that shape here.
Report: 25 V
